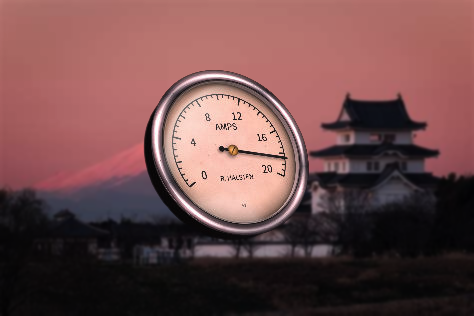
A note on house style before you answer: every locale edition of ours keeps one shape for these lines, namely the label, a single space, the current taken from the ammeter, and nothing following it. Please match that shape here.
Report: 18.5 A
